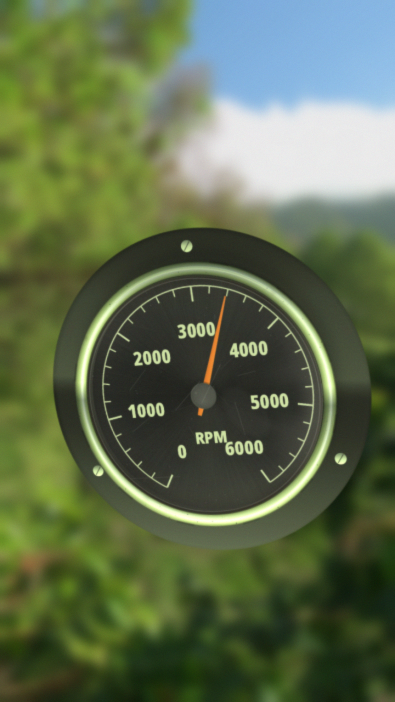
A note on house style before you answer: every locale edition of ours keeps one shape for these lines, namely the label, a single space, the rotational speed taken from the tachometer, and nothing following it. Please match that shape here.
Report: 3400 rpm
